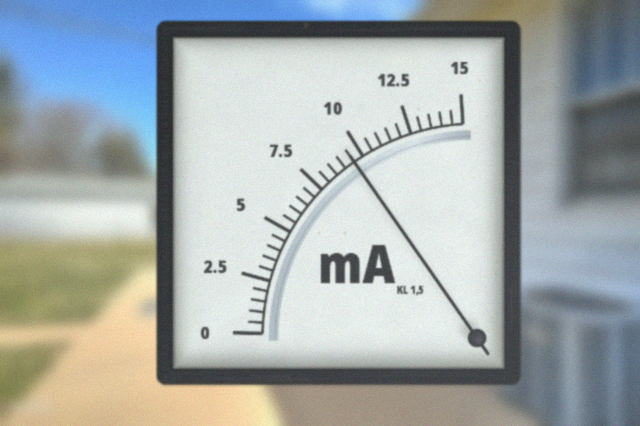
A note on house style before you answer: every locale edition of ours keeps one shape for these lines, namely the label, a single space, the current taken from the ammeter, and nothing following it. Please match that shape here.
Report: 9.5 mA
